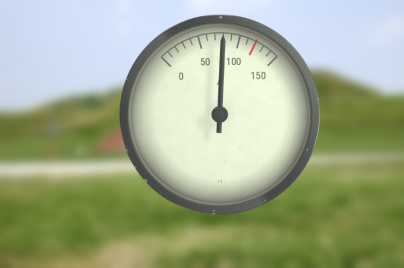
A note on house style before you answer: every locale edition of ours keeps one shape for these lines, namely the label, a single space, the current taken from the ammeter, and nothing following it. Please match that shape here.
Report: 80 A
